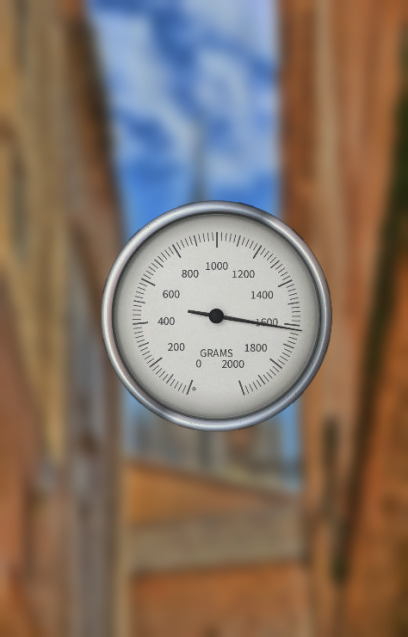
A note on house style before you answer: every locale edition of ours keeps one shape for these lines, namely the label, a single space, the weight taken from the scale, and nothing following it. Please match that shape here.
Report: 1620 g
